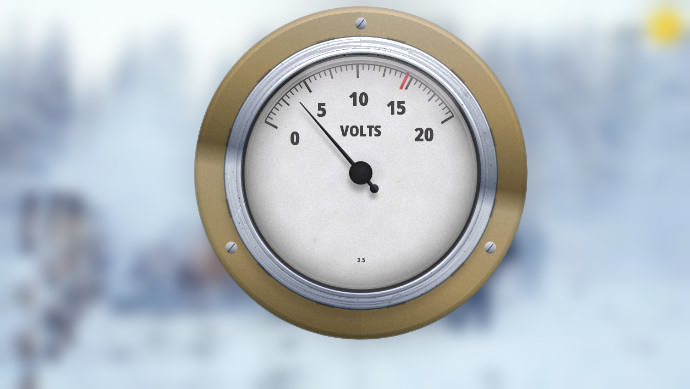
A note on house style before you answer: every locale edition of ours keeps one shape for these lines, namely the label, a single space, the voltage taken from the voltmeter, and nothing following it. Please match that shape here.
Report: 3.5 V
